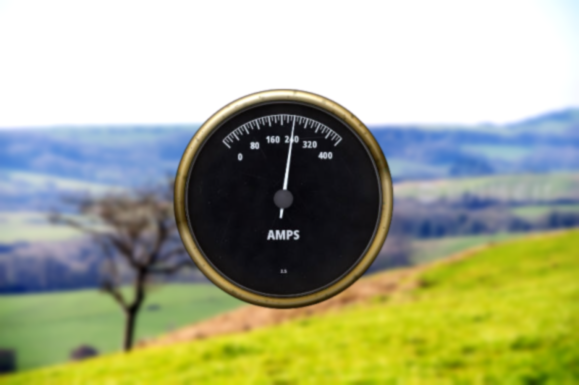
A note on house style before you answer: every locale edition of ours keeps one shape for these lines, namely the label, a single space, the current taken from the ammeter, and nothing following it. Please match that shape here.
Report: 240 A
